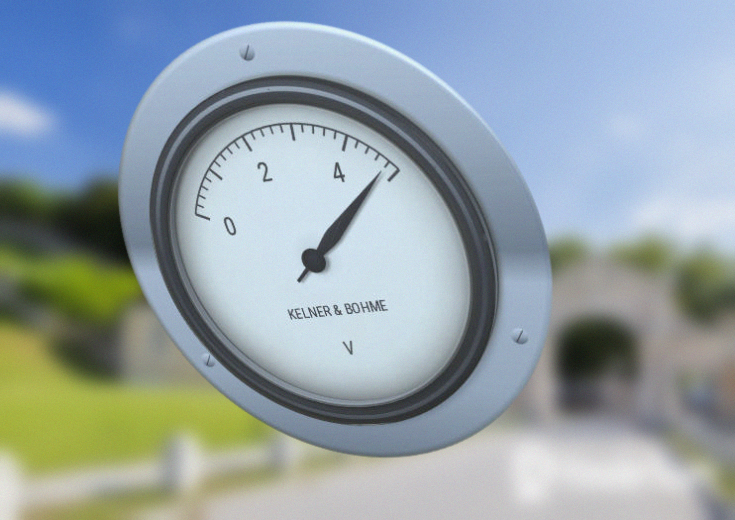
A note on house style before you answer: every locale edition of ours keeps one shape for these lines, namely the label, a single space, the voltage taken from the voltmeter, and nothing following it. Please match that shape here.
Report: 4.8 V
